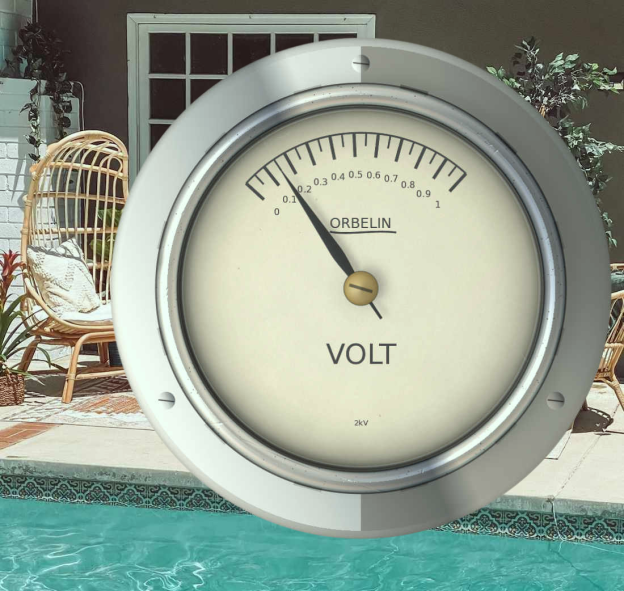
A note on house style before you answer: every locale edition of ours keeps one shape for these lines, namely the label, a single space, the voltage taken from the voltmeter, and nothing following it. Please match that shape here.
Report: 0.15 V
